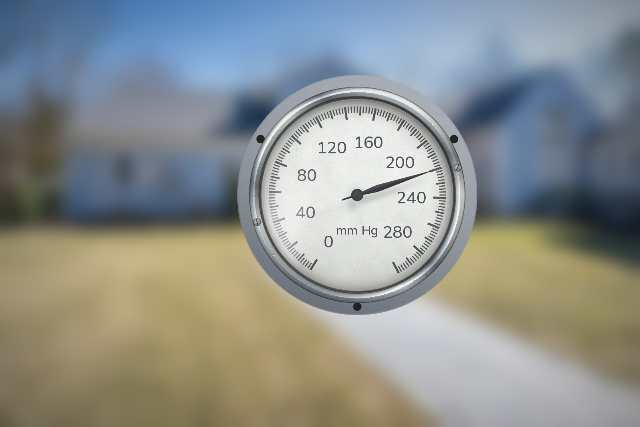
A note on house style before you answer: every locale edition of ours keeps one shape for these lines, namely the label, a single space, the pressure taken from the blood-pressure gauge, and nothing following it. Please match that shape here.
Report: 220 mmHg
